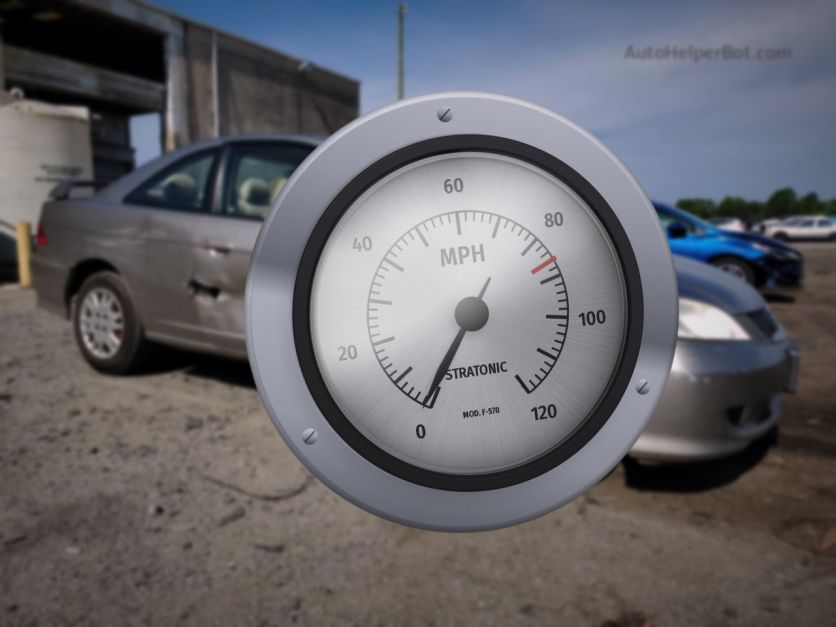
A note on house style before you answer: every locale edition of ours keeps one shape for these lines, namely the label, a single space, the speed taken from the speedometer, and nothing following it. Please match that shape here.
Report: 2 mph
